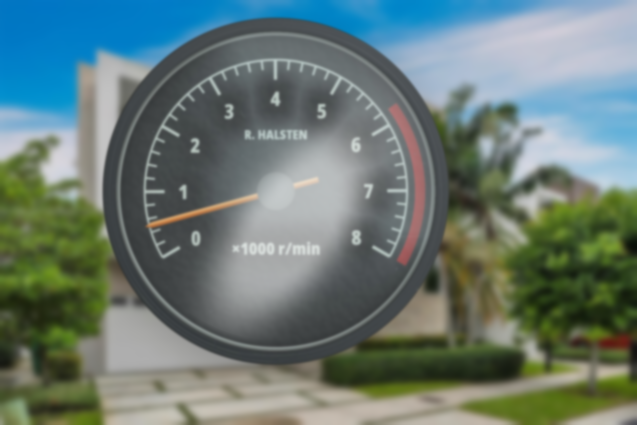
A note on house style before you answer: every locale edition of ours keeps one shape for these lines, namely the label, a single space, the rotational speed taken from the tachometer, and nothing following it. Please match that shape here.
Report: 500 rpm
